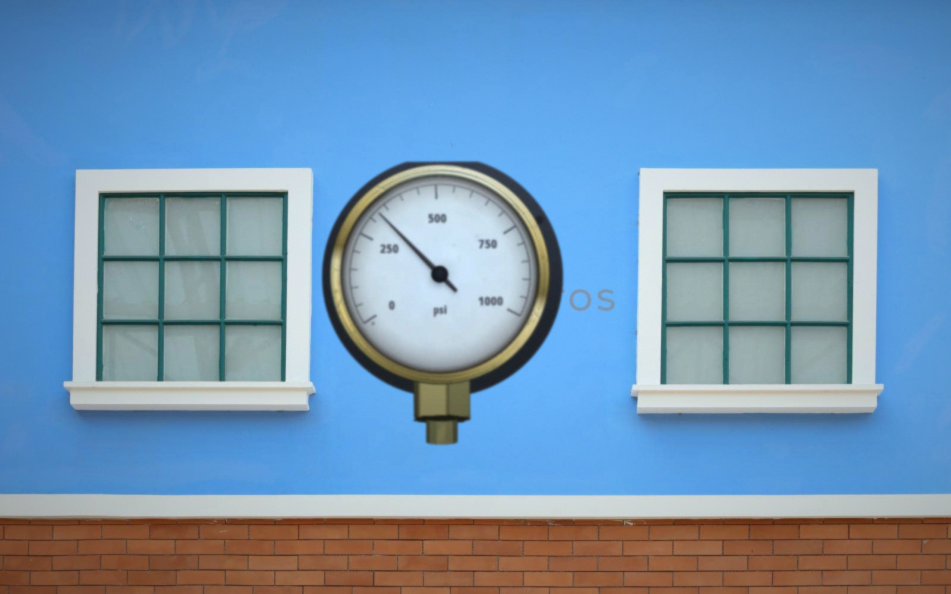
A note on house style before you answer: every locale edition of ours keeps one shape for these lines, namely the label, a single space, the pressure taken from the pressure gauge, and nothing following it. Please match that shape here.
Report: 325 psi
